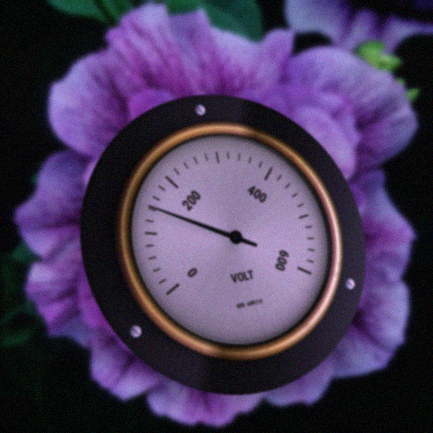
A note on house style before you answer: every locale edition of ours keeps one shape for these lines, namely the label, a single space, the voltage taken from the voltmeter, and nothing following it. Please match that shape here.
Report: 140 V
